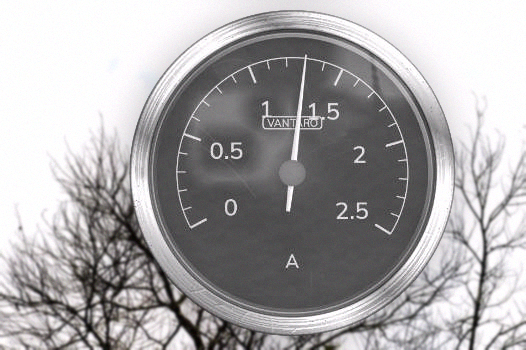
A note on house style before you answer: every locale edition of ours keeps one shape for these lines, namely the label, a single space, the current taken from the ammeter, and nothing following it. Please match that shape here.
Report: 1.3 A
